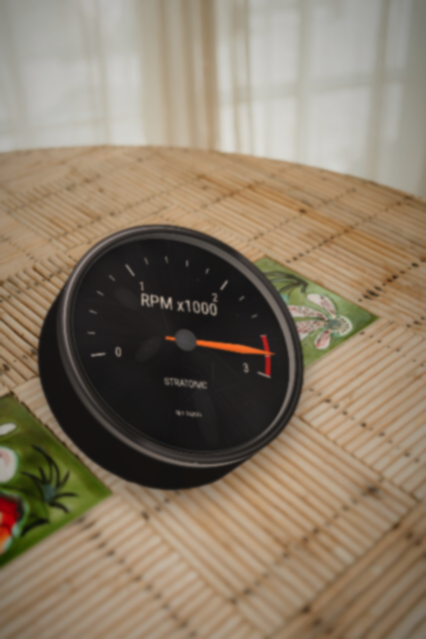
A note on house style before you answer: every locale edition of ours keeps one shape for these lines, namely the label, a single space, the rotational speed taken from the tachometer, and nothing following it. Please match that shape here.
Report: 2800 rpm
